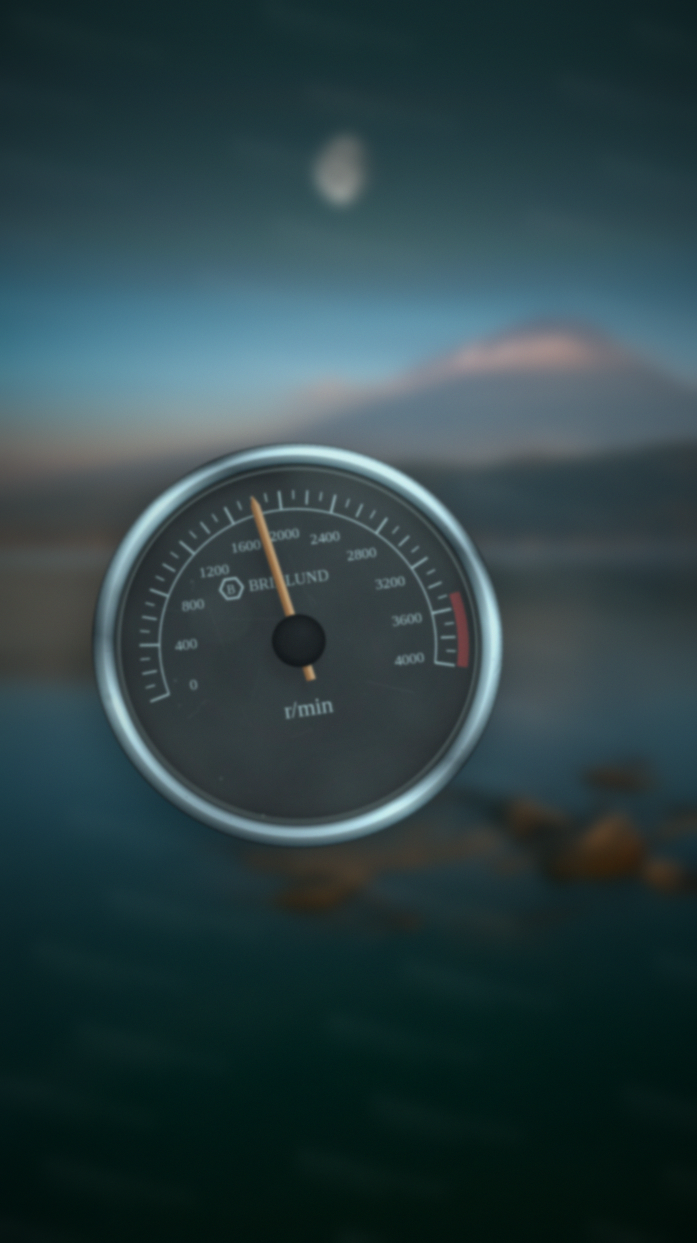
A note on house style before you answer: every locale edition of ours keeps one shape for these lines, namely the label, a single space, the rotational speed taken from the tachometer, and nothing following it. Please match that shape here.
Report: 1800 rpm
